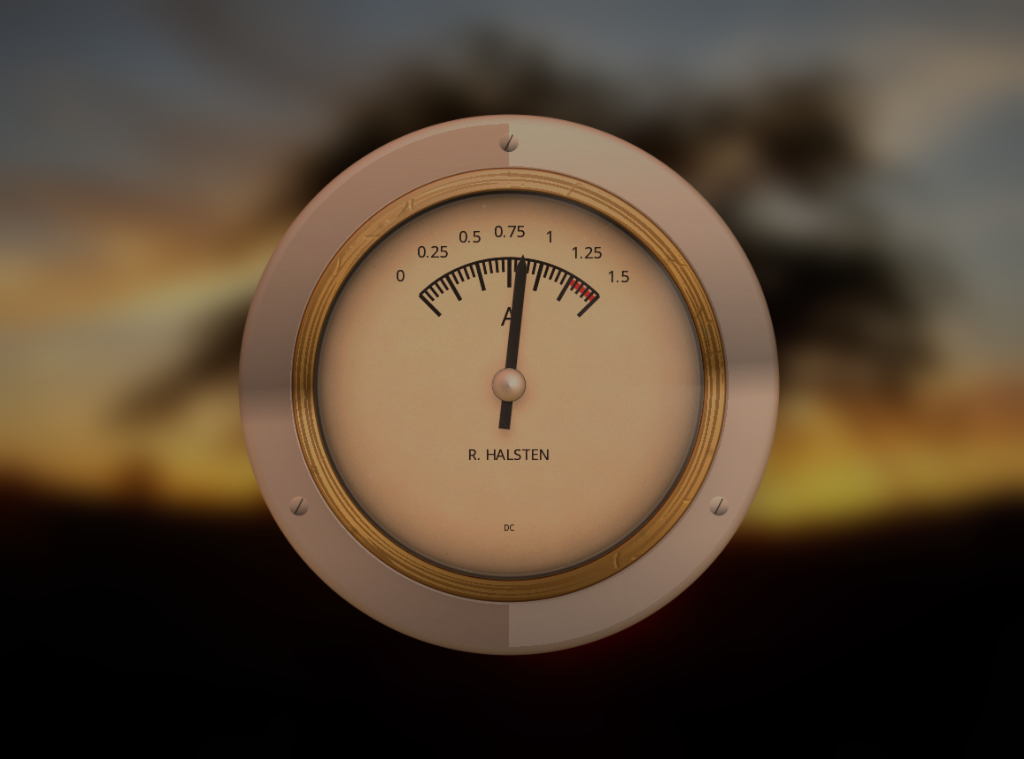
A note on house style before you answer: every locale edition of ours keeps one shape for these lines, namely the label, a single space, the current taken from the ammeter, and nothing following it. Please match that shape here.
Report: 0.85 A
